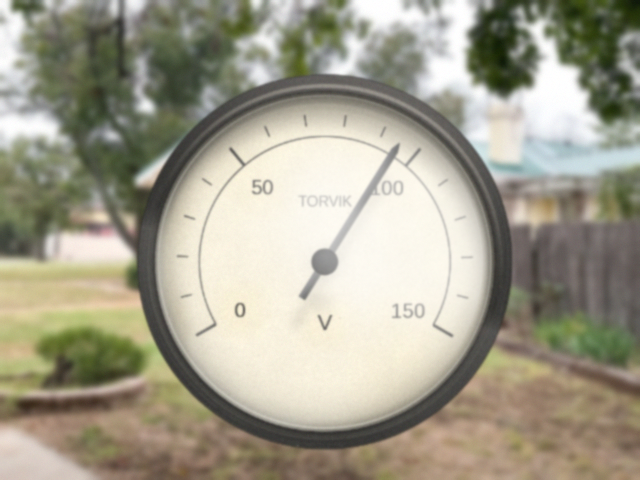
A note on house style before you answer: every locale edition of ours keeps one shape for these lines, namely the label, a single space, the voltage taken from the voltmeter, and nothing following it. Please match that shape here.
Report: 95 V
